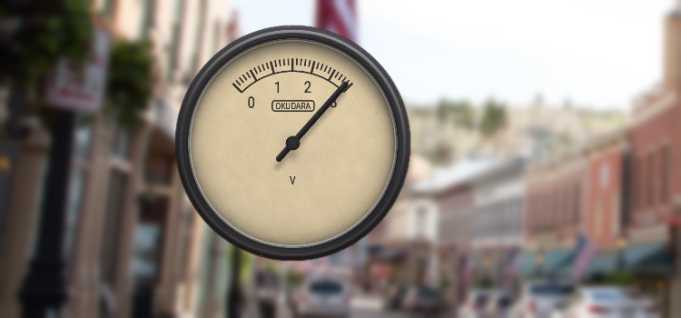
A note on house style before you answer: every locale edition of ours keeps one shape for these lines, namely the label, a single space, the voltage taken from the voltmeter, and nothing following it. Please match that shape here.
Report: 2.9 V
